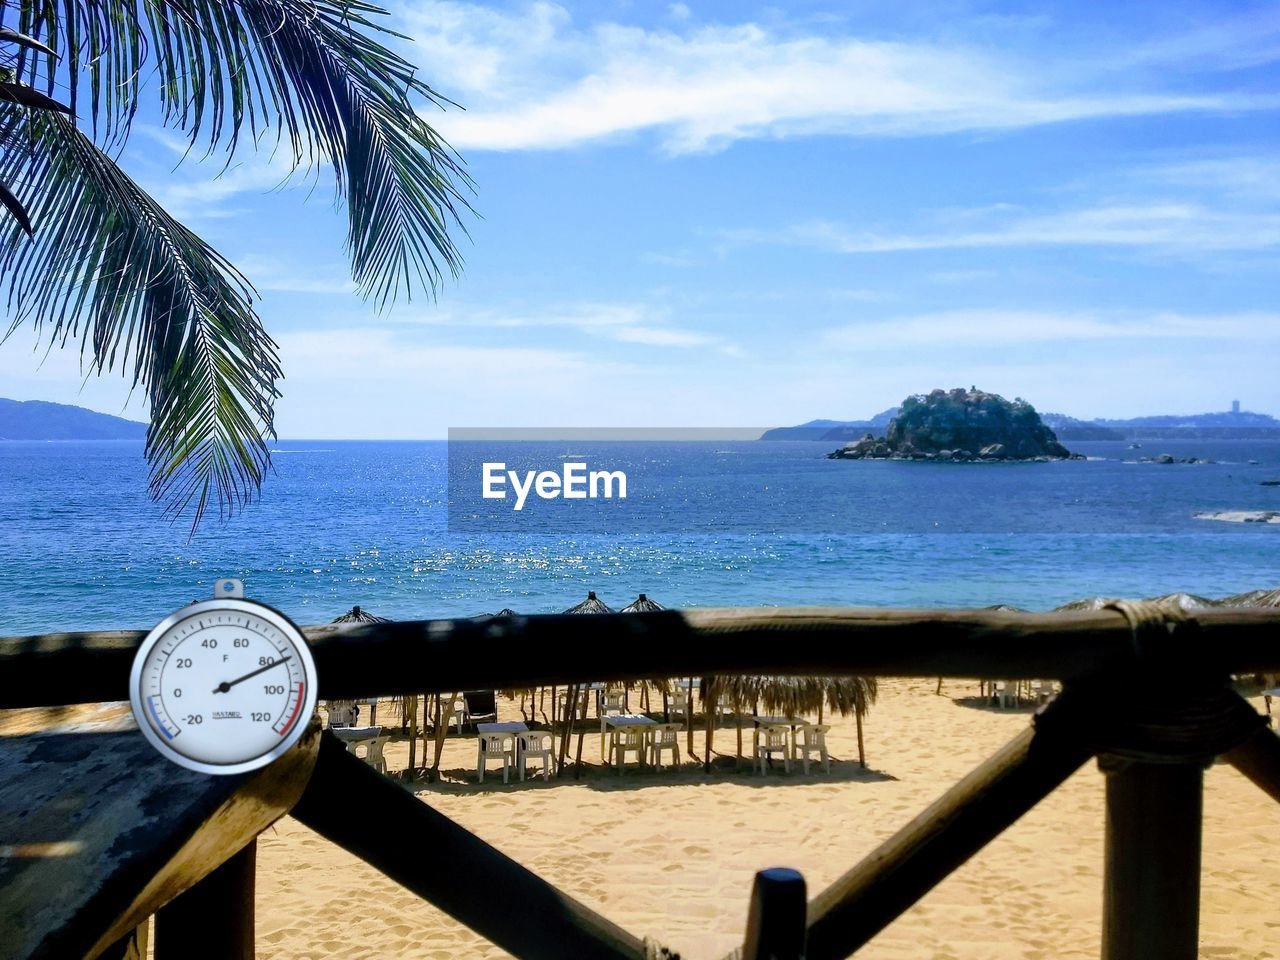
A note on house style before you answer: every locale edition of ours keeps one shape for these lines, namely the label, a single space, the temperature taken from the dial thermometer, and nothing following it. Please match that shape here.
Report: 84 °F
